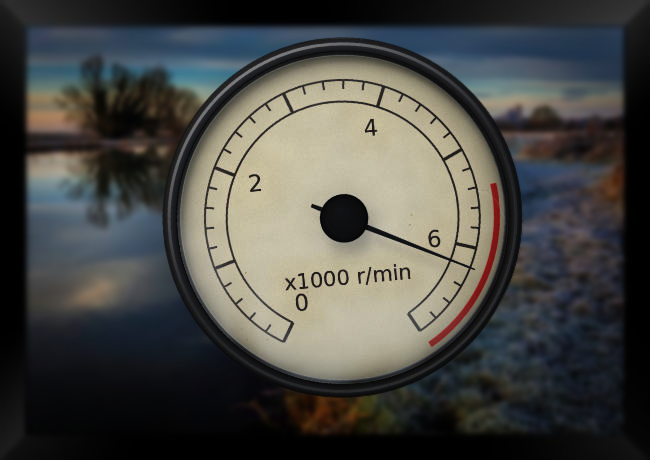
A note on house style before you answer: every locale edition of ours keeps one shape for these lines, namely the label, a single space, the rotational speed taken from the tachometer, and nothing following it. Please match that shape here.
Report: 6200 rpm
